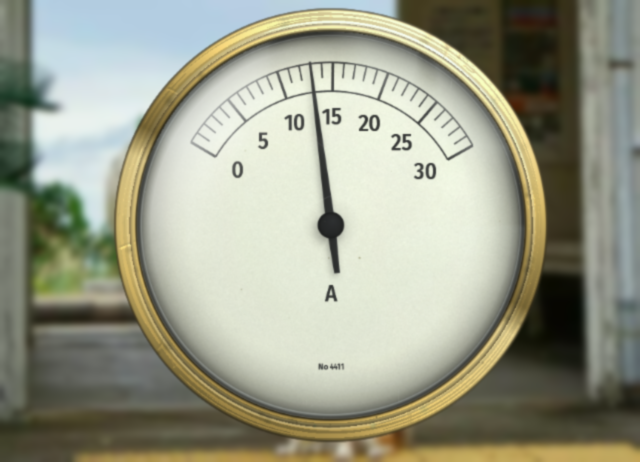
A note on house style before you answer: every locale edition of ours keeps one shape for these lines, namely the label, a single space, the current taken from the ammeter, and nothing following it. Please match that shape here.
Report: 13 A
